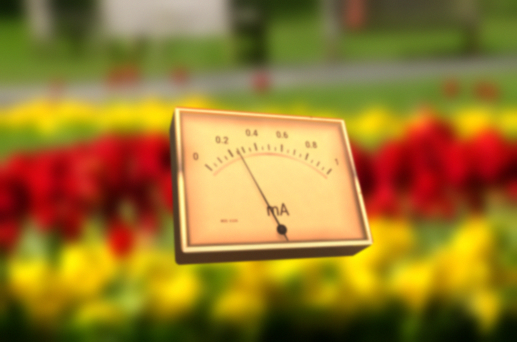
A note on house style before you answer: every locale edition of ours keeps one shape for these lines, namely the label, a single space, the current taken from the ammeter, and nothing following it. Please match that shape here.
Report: 0.25 mA
